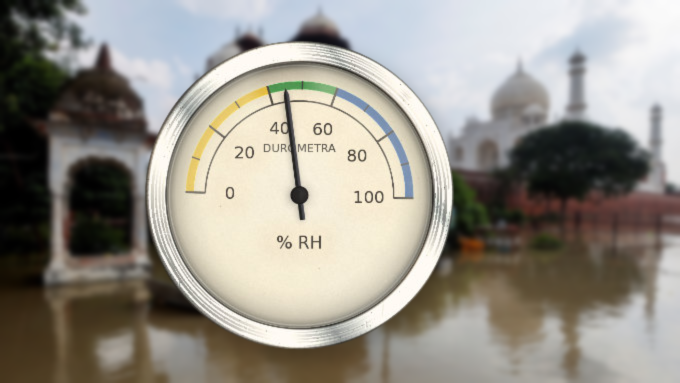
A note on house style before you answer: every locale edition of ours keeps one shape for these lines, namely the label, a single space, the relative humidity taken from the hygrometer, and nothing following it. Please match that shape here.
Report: 45 %
